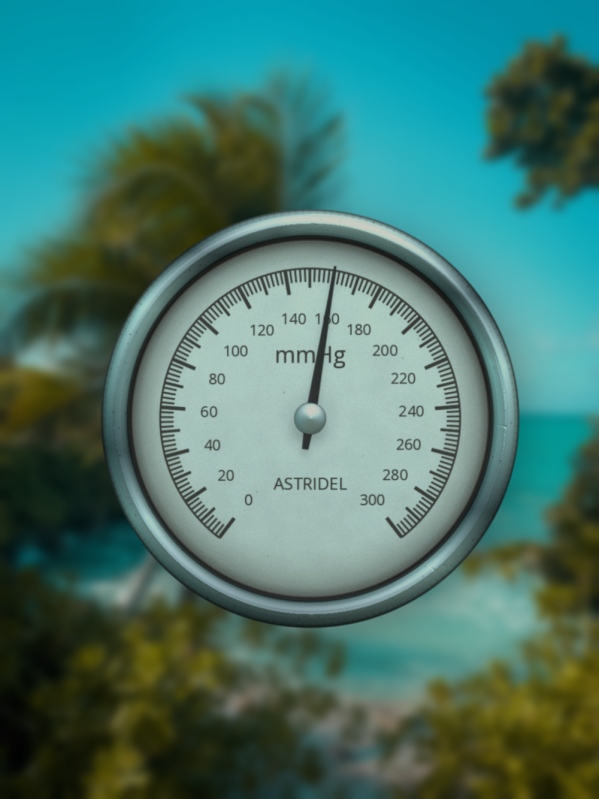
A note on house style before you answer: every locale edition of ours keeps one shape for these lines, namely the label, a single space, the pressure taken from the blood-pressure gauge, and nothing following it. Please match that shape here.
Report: 160 mmHg
